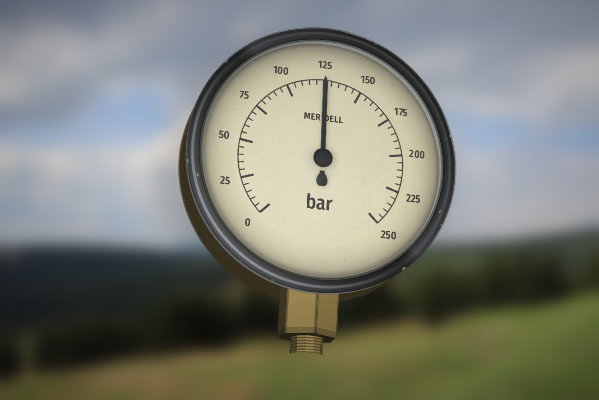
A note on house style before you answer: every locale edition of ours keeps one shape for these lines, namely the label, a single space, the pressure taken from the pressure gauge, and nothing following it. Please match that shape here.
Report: 125 bar
